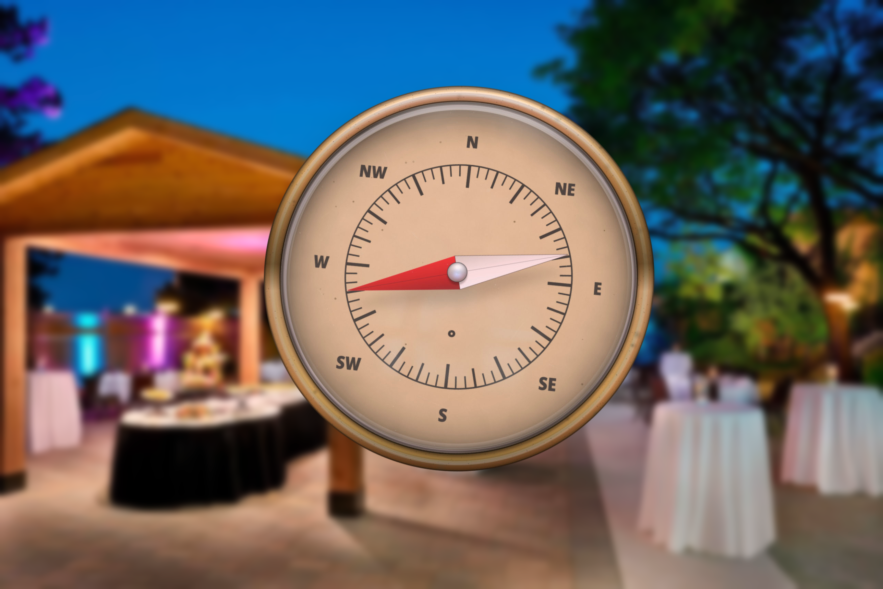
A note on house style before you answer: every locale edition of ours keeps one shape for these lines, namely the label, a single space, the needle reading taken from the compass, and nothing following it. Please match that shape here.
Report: 255 °
